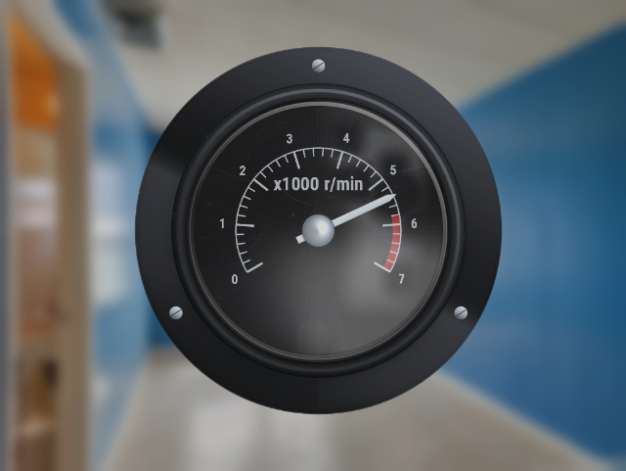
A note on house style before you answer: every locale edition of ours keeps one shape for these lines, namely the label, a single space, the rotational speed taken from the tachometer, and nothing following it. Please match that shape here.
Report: 5400 rpm
